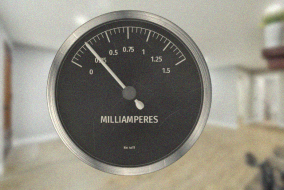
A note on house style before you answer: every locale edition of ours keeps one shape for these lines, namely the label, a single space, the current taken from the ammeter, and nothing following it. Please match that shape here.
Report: 0.25 mA
